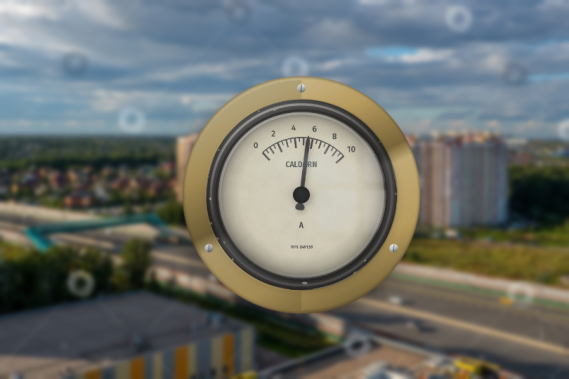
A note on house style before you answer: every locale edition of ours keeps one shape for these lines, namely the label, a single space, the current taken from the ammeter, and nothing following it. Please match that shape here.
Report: 5.5 A
